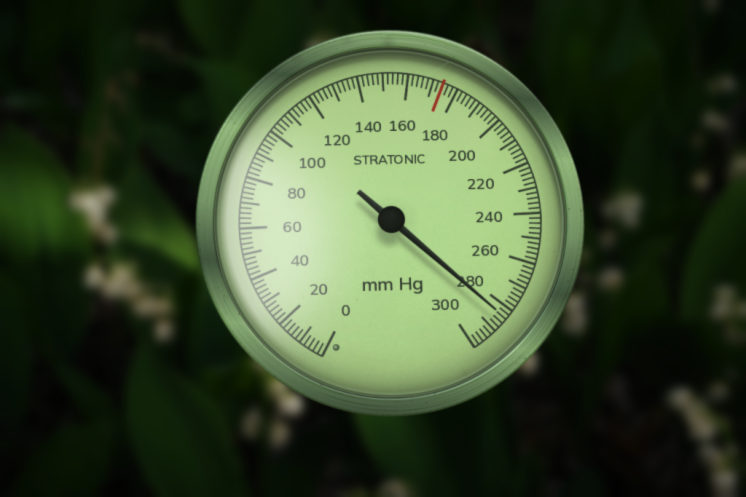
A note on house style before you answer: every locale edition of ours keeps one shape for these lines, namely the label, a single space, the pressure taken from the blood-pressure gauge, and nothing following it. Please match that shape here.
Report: 284 mmHg
